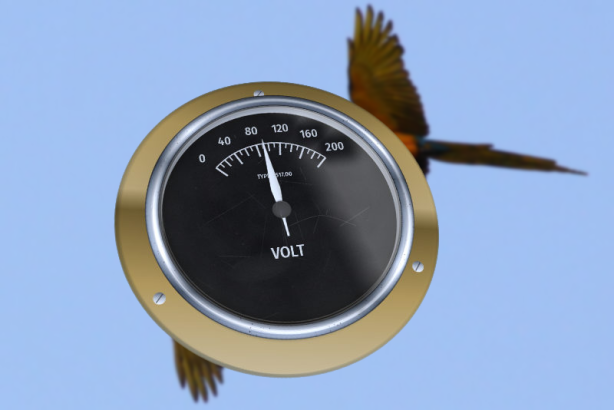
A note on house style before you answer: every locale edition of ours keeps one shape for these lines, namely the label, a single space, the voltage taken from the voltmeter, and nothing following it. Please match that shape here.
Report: 90 V
